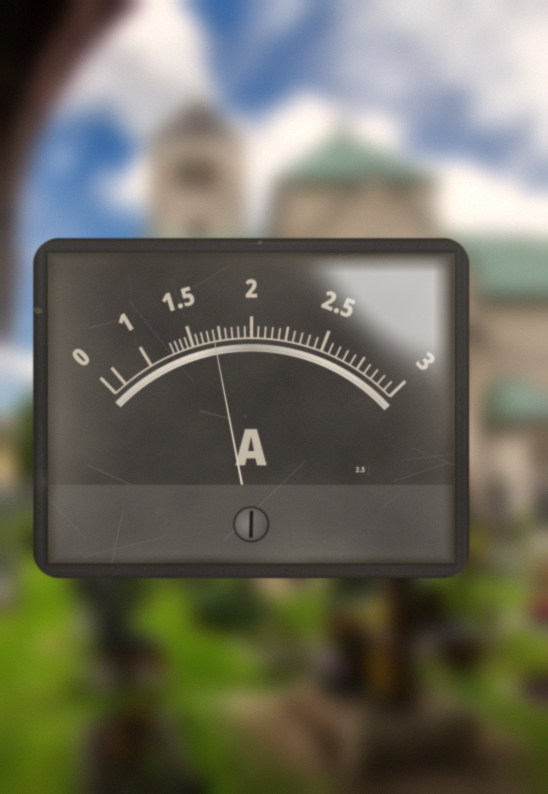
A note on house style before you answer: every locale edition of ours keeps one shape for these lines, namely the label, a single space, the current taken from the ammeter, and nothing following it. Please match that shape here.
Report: 1.7 A
